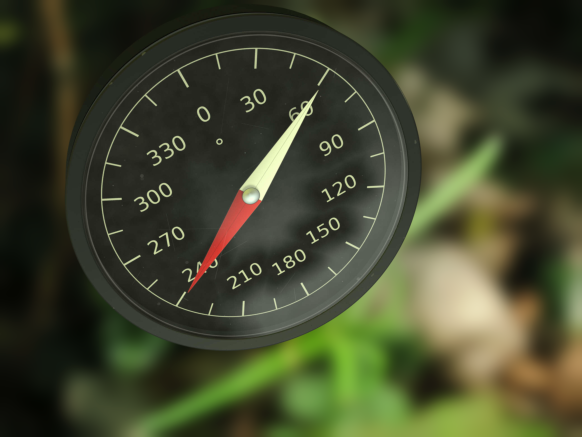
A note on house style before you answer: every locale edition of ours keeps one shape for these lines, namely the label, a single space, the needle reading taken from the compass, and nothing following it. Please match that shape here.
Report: 240 °
